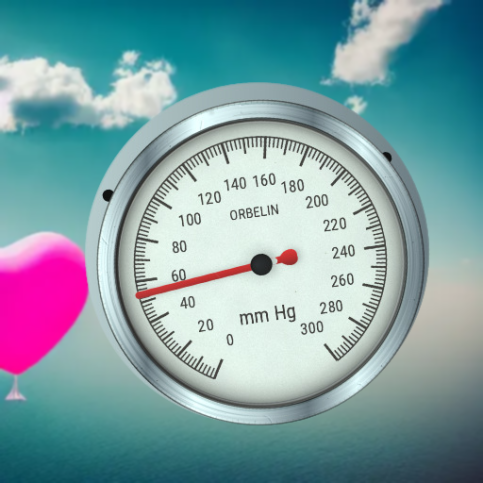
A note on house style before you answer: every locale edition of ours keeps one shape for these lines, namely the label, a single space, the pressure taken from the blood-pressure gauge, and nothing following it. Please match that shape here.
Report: 54 mmHg
